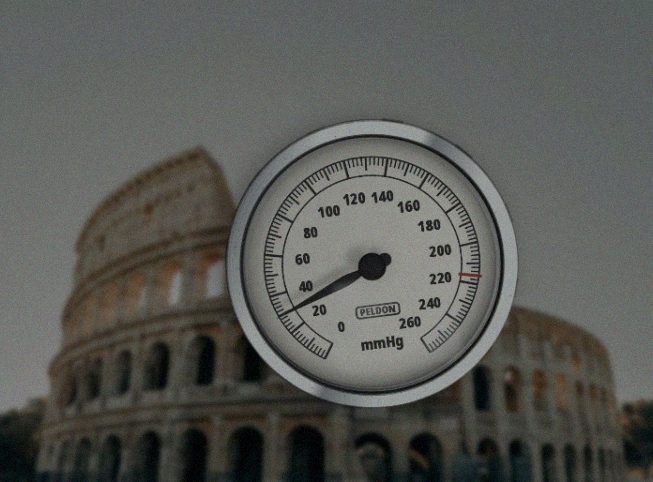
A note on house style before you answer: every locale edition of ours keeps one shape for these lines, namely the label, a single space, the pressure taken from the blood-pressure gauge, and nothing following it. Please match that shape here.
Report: 30 mmHg
